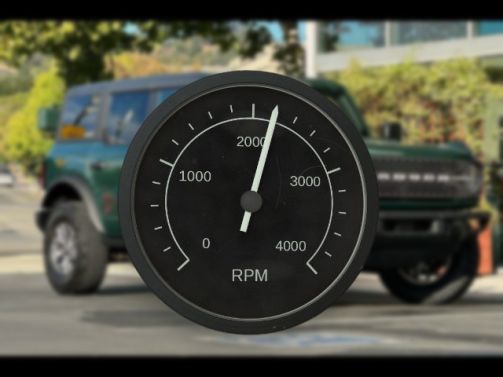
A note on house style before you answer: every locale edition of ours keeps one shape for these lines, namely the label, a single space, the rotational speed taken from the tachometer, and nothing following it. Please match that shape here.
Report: 2200 rpm
